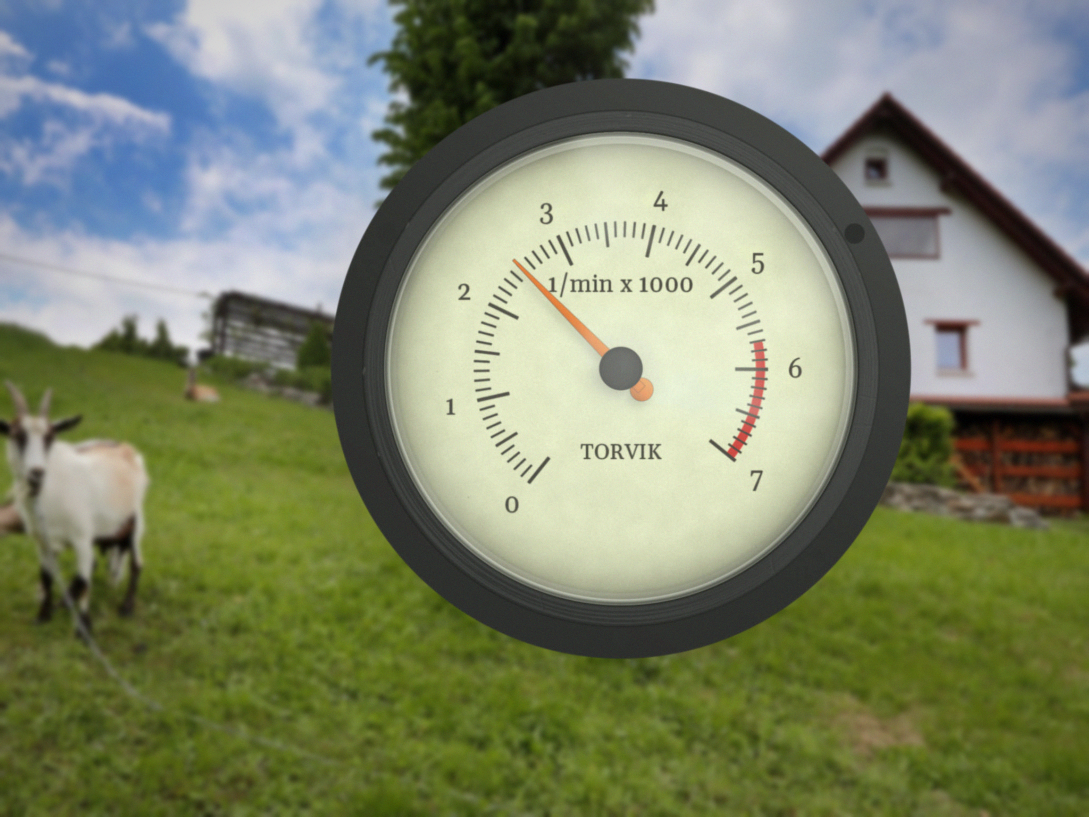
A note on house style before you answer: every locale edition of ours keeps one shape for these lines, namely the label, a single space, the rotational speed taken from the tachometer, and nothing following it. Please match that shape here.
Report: 2500 rpm
